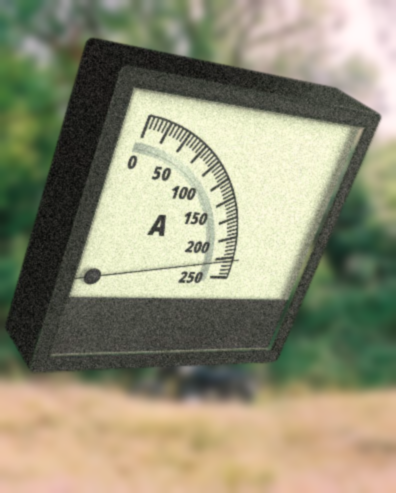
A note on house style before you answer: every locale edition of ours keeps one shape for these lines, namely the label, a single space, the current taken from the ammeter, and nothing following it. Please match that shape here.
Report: 225 A
